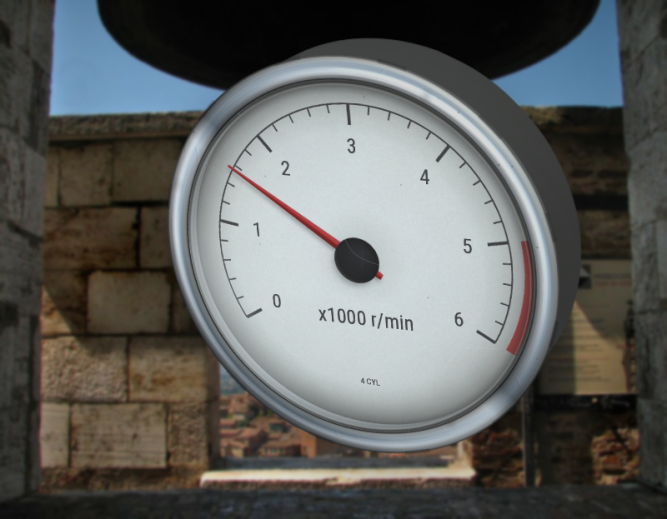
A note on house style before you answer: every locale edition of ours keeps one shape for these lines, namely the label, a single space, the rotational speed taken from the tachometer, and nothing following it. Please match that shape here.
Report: 1600 rpm
